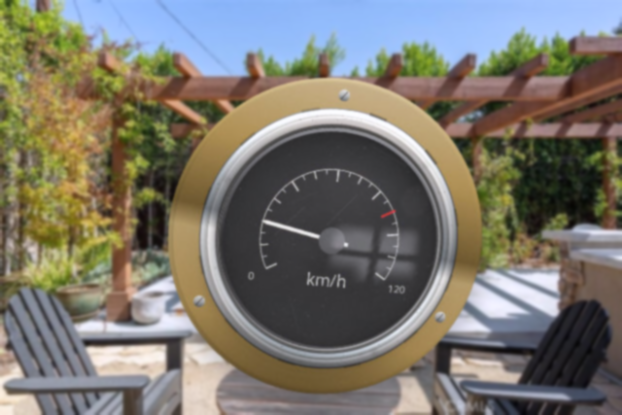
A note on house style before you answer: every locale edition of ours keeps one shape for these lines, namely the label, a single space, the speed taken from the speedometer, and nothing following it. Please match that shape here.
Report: 20 km/h
